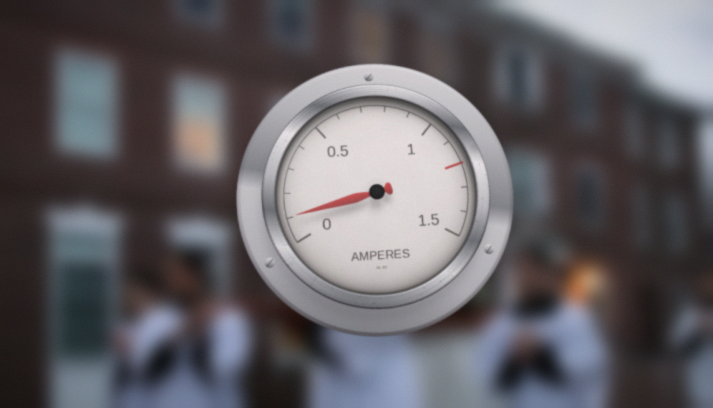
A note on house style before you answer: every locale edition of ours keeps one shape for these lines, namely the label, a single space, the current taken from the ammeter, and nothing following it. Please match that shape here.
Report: 0.1 A
